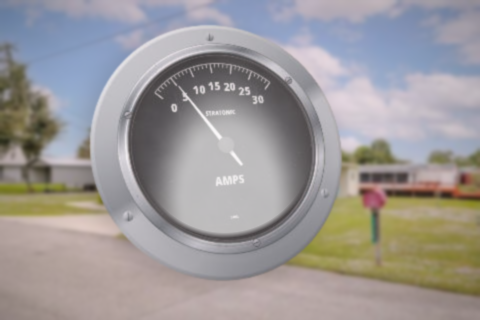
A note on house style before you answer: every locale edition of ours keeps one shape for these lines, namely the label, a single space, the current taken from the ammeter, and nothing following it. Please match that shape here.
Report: 5 A
